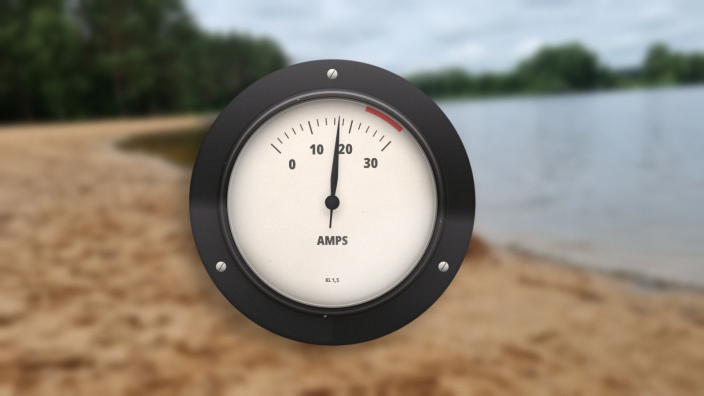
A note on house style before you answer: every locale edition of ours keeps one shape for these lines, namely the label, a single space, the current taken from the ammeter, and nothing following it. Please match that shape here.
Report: 17 A
